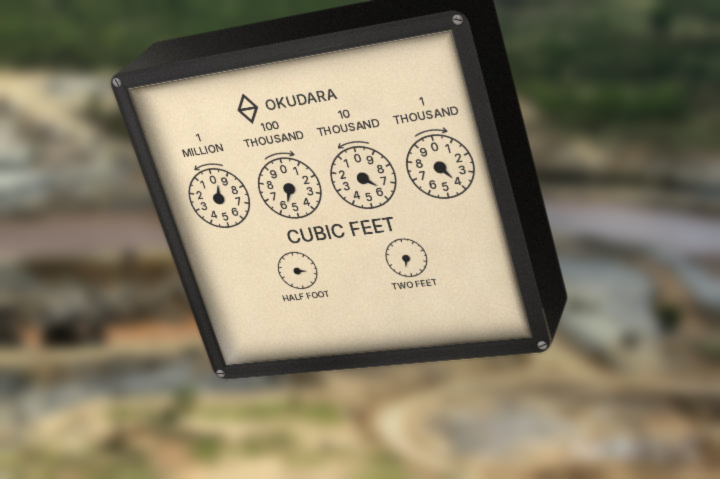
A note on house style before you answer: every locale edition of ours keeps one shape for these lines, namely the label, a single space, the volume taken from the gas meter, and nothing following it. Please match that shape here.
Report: 956400 ft³
